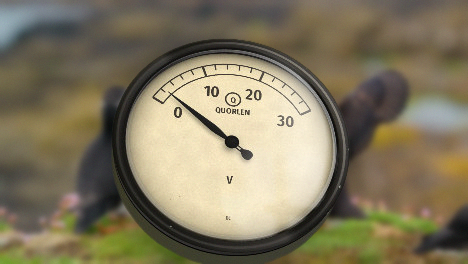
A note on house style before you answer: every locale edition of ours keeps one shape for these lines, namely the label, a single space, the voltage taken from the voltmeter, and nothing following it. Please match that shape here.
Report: 2 V
